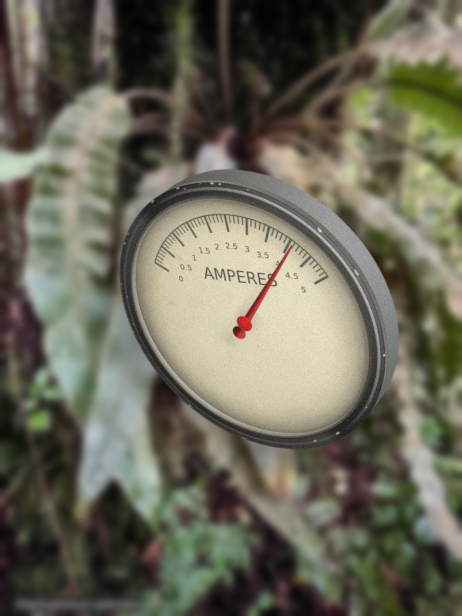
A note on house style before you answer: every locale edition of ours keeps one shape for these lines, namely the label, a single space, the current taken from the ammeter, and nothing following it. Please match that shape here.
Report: 4.1 A
